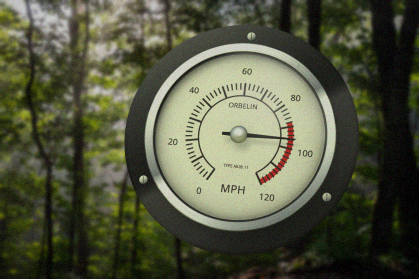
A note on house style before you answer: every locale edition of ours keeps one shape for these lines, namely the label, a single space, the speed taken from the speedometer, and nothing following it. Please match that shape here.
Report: 96 mph
